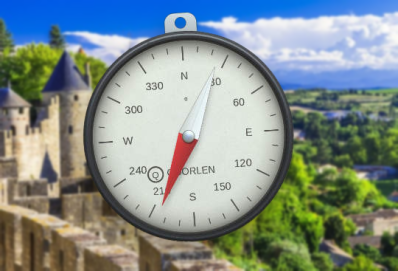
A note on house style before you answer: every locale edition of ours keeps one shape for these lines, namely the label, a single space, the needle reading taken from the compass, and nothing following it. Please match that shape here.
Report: 205 °
